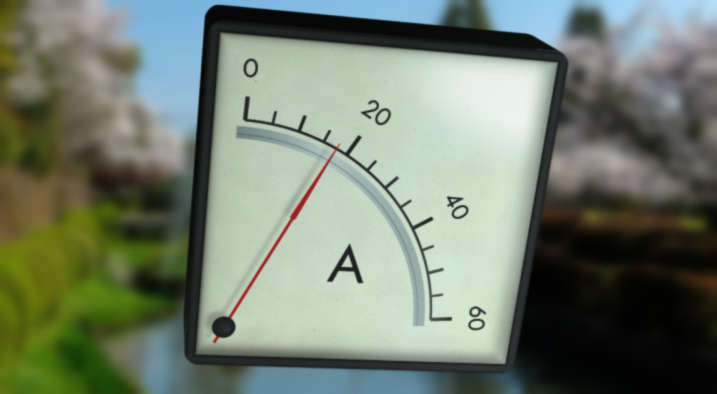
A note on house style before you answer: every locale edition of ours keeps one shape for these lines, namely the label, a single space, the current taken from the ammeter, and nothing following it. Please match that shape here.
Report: 17.5 A
